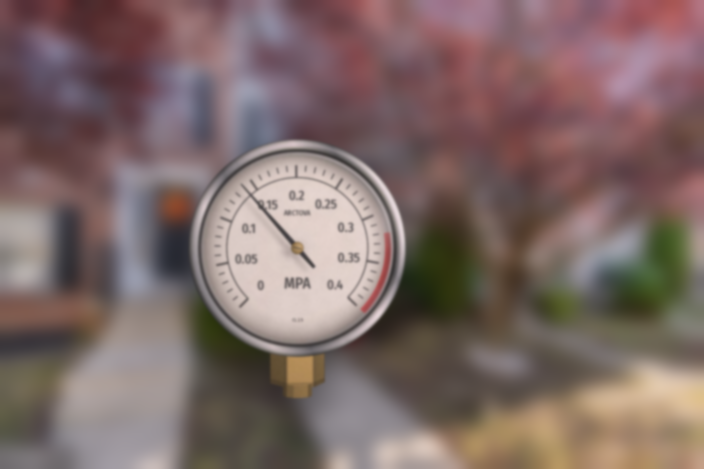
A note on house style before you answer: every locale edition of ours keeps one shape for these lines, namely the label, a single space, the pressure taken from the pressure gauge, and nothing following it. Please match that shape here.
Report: 0.14 MPa
